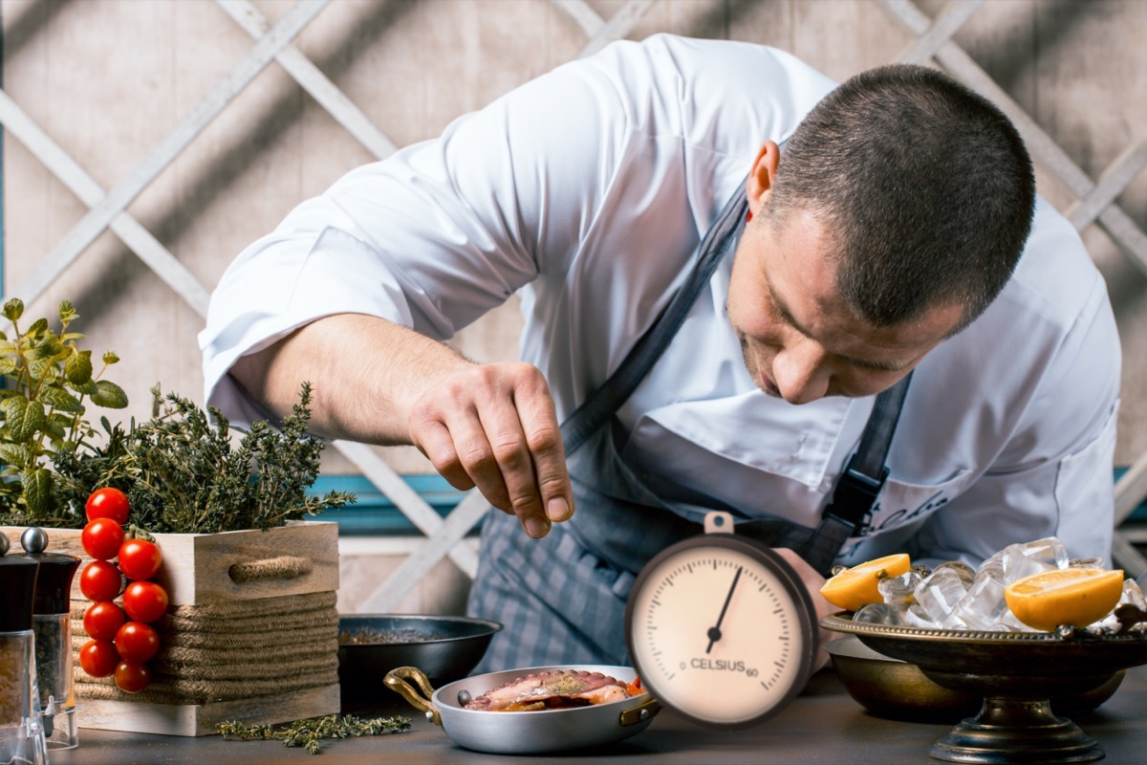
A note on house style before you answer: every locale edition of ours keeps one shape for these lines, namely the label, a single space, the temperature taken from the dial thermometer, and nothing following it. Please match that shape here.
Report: 35 °C
